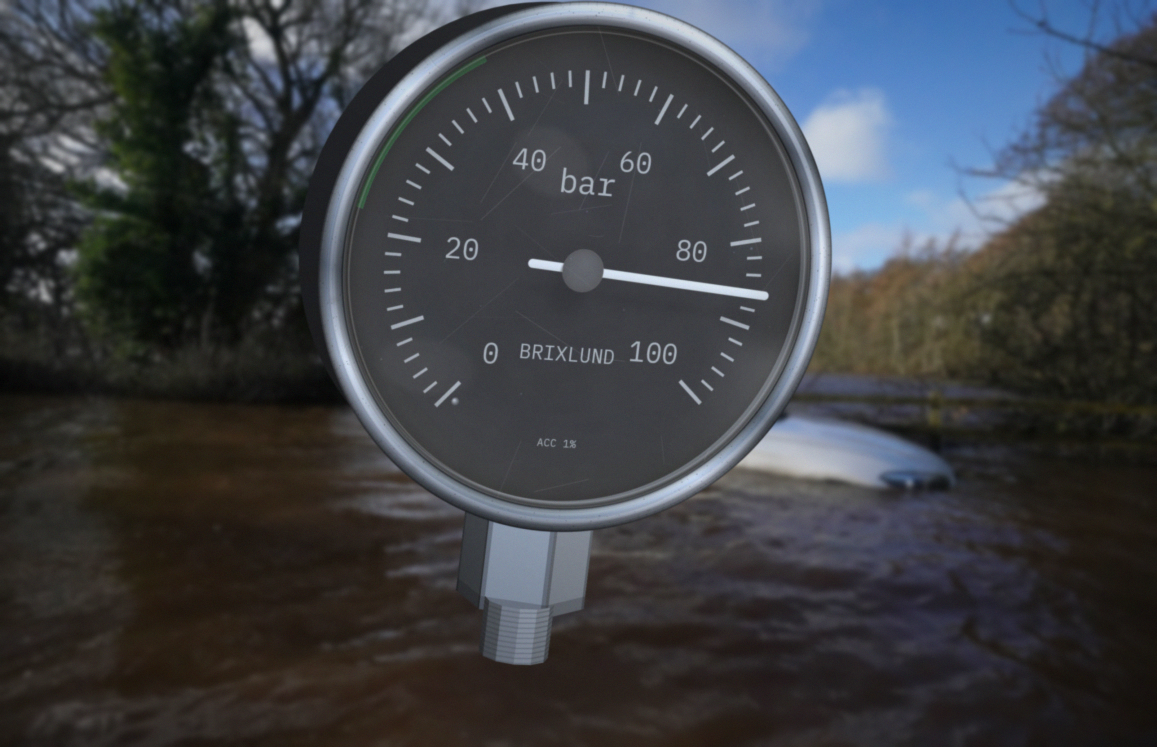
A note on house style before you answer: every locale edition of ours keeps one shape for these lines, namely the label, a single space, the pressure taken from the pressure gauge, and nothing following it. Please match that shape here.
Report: 86 bar
